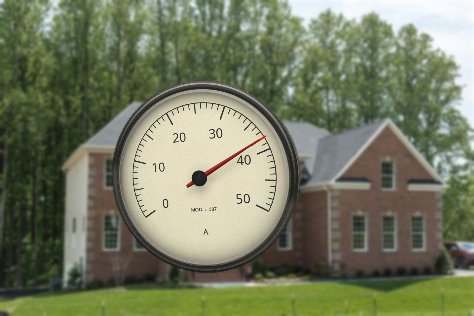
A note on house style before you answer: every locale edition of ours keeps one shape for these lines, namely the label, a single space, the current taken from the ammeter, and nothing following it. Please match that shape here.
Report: 38 A
